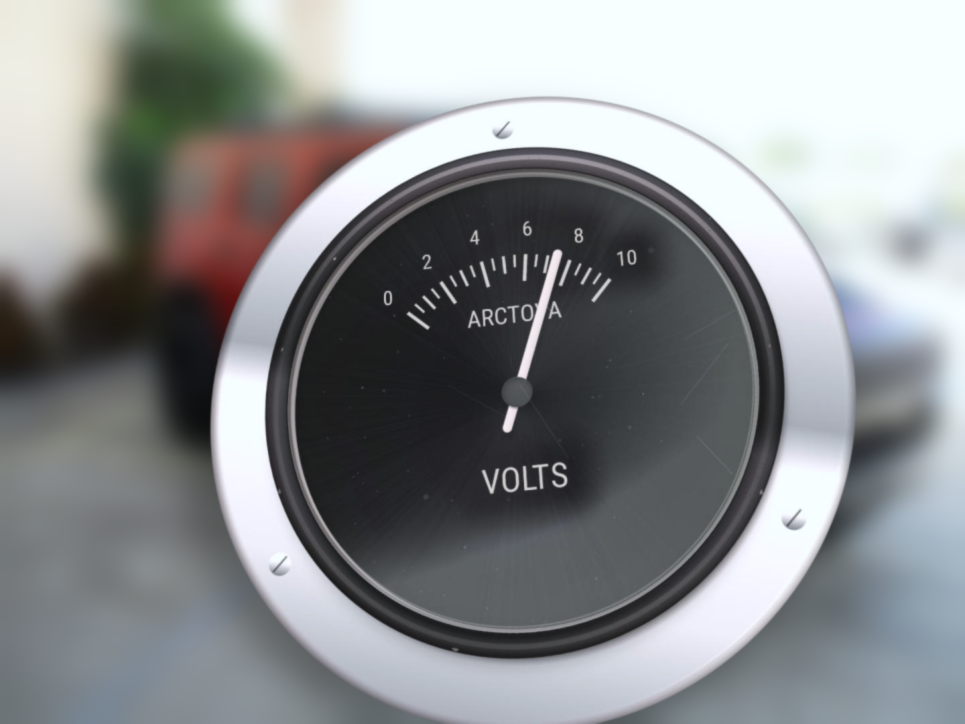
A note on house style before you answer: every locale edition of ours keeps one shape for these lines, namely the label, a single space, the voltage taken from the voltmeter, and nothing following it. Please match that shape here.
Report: 7.5 V
